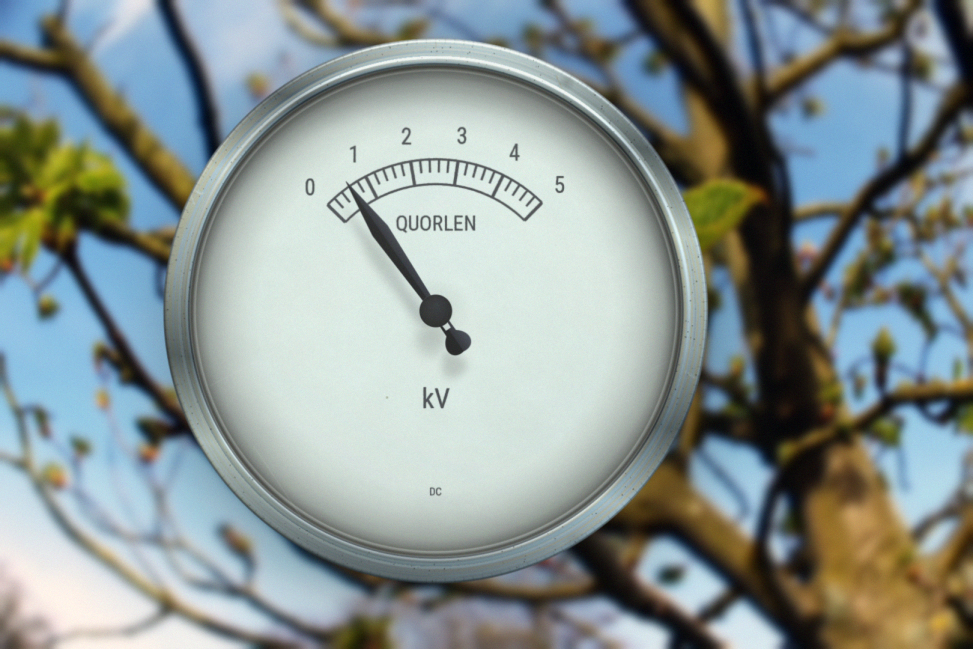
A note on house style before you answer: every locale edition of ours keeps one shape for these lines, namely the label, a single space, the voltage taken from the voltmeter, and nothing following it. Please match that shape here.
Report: 0.6 kV
